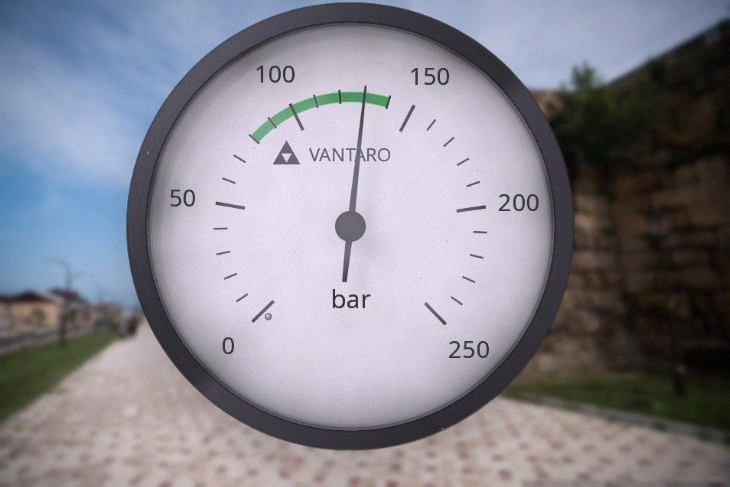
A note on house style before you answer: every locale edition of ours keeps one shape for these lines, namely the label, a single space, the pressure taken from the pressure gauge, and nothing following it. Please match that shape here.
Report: 130 bar
